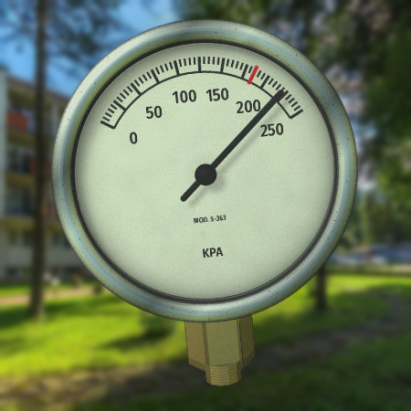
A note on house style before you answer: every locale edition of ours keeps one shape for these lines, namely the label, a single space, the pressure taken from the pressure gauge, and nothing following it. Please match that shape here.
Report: 220 kPa
